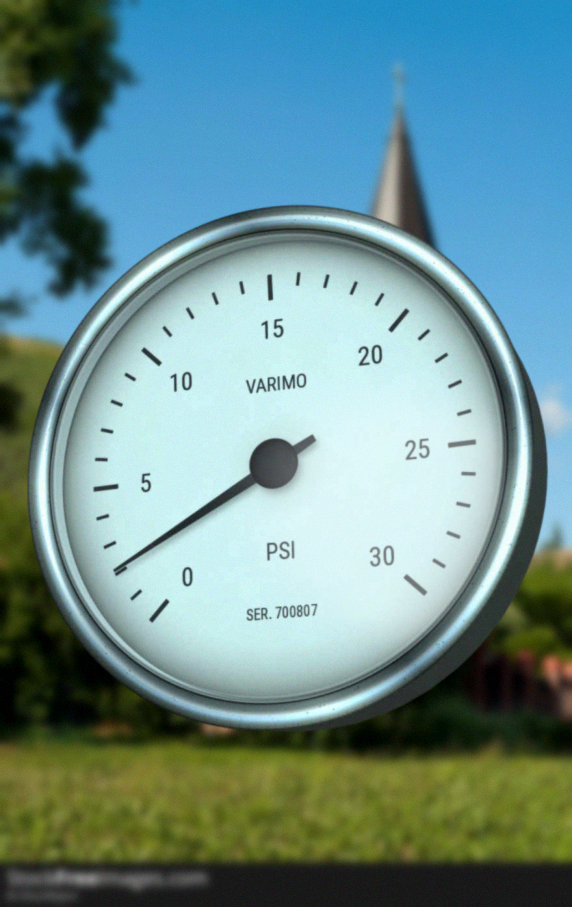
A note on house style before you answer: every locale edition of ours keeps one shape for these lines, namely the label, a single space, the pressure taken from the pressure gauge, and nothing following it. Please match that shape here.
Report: 2 psi
